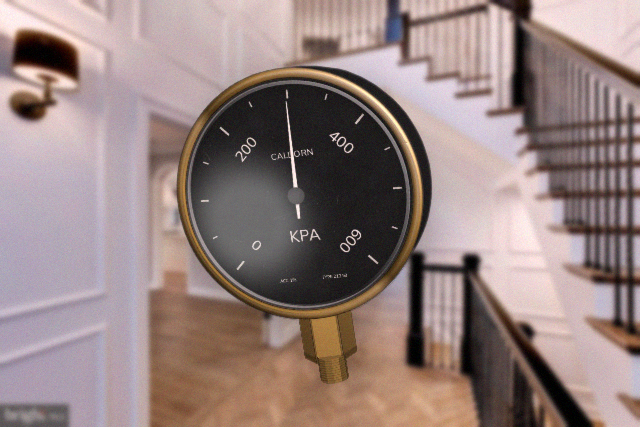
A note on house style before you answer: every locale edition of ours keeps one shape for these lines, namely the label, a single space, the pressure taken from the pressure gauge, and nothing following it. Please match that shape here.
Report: 300 kPa
